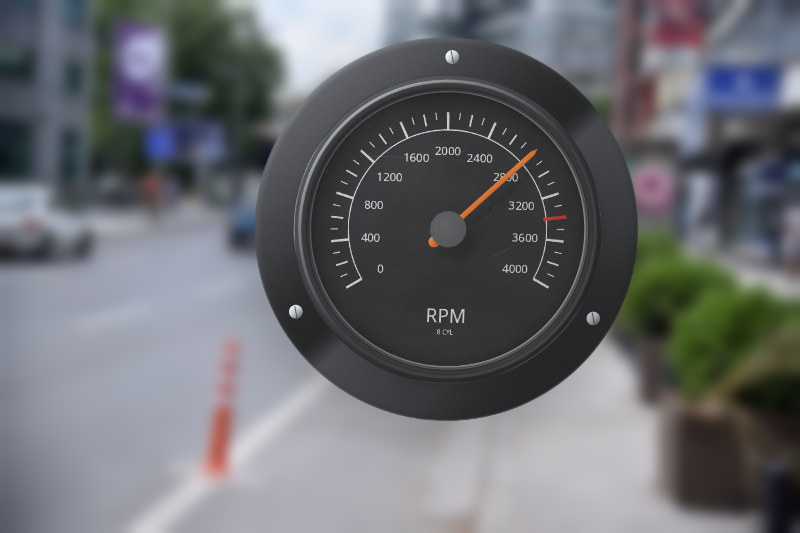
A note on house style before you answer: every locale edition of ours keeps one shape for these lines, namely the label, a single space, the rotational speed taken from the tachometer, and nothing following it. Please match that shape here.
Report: 2800 rpm
